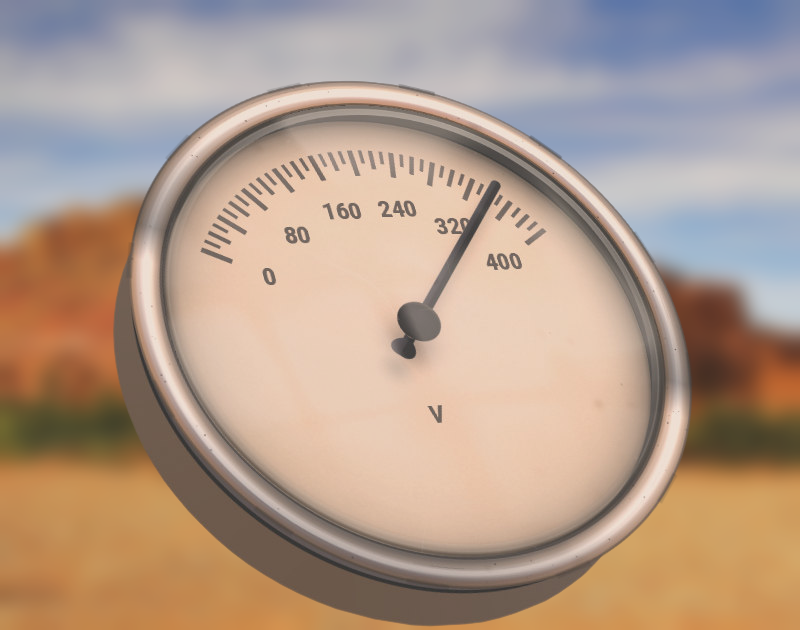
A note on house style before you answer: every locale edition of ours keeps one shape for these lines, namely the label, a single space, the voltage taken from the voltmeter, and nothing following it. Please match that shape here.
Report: 340 V
